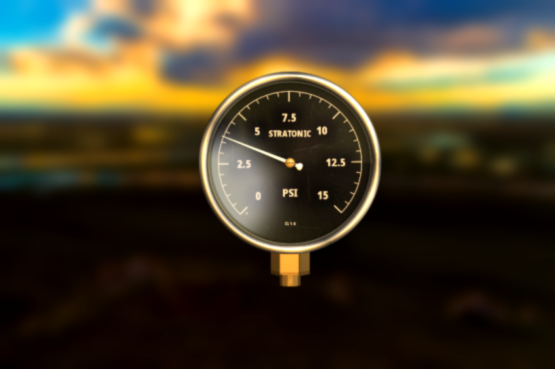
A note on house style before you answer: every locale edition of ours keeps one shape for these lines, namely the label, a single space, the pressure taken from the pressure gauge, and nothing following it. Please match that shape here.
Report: 3.75 psi
